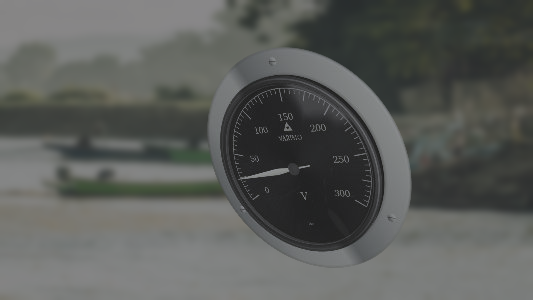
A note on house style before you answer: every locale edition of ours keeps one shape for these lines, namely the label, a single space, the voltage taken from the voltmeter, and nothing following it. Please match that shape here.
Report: 25 V
